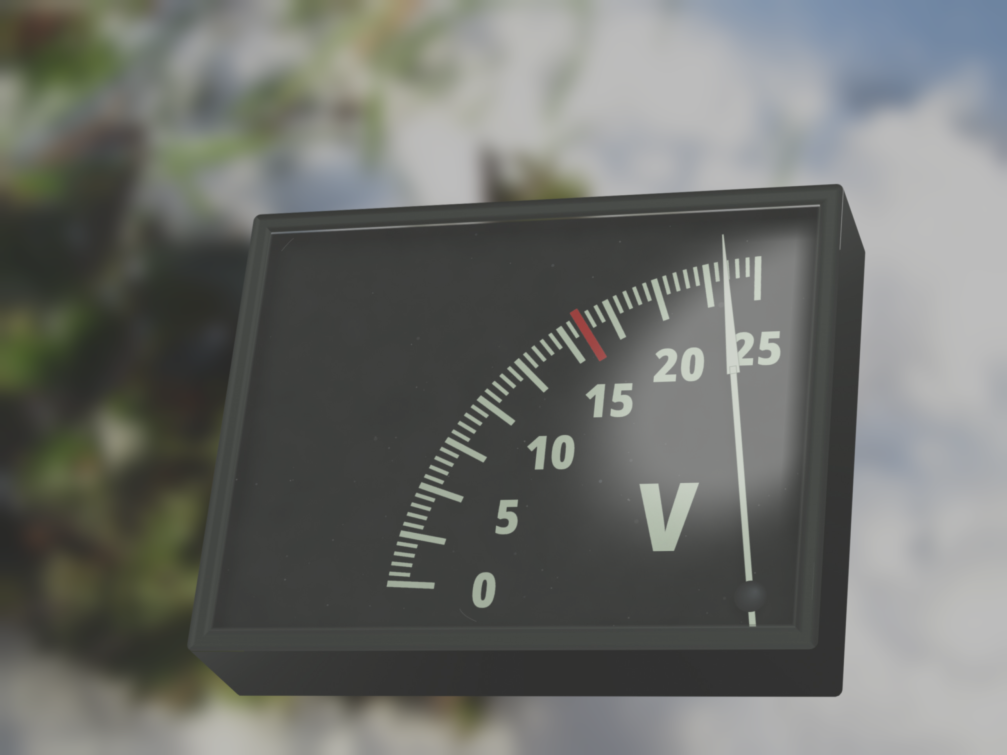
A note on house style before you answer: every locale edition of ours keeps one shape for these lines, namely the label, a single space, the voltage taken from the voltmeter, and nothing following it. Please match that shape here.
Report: 23.5 V
